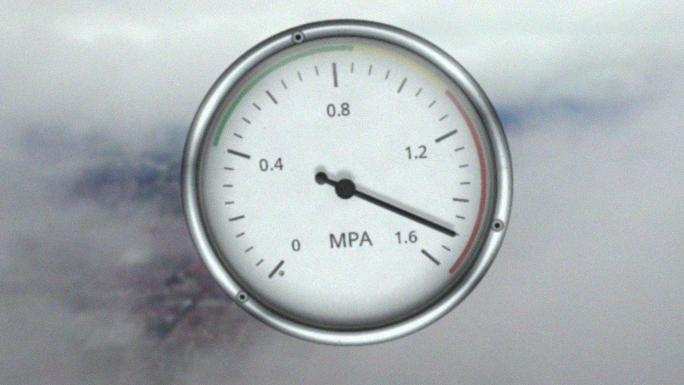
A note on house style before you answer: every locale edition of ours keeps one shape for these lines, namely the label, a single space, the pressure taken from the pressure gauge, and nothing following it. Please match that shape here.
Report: 1.5 MPa
